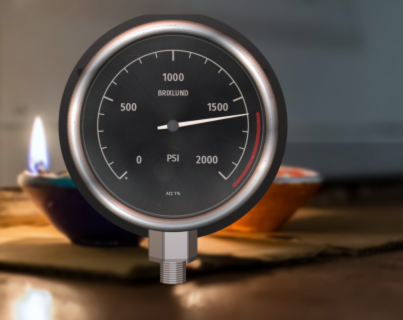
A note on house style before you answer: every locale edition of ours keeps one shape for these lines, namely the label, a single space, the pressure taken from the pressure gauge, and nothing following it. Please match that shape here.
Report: 1600 psi
